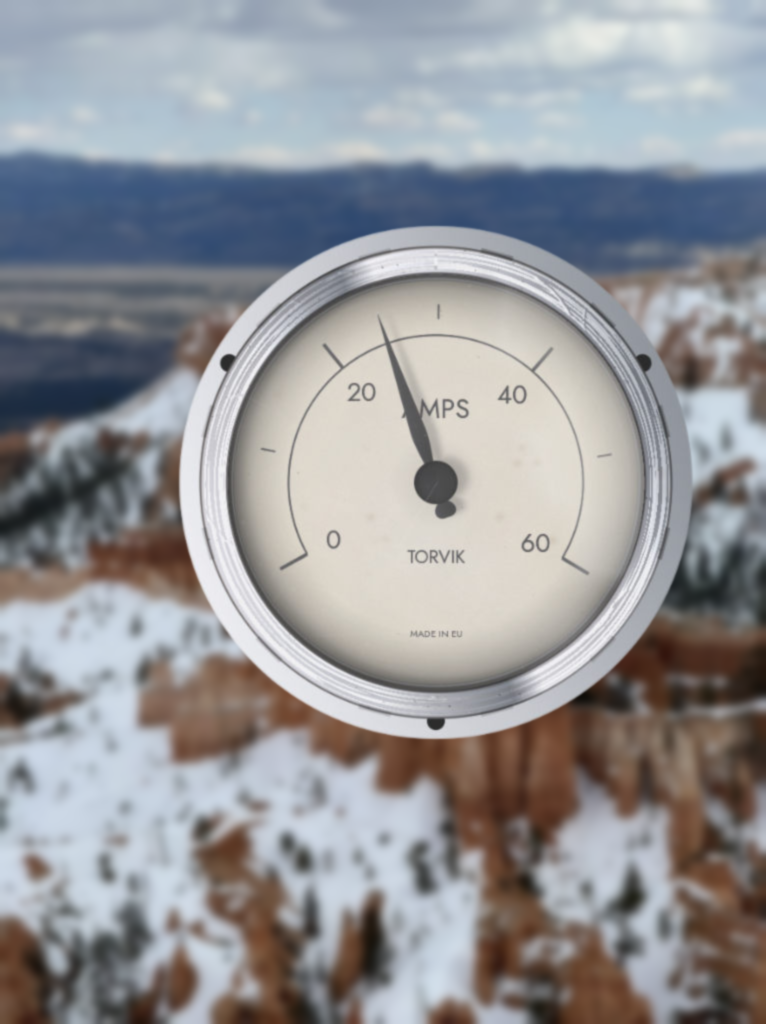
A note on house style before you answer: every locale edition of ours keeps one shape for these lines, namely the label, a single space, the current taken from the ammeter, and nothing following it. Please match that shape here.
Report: 25 A
